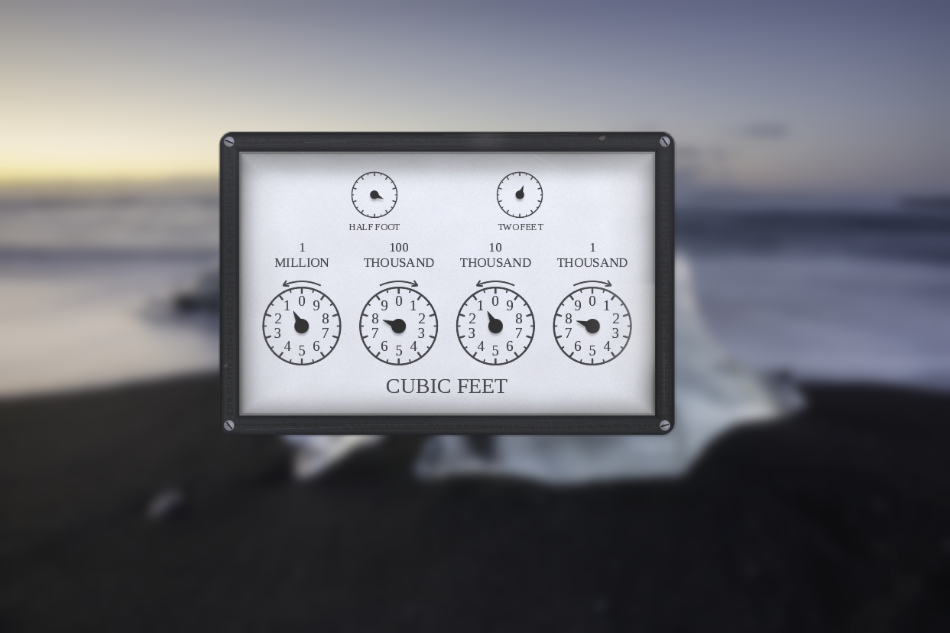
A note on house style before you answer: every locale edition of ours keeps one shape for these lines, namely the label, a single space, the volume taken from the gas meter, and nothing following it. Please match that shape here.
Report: 80800 ft³
